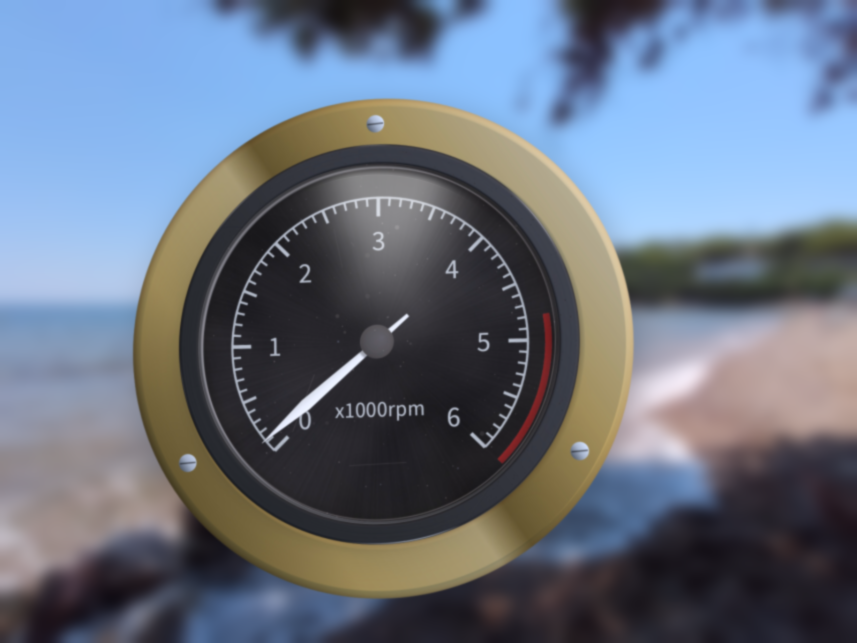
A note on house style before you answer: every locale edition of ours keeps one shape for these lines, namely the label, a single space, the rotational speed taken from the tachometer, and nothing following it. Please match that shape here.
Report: 100 rpm
